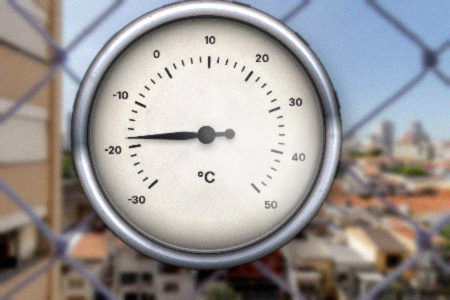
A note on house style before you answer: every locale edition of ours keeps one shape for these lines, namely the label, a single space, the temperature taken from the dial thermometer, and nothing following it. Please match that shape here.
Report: -18 °C
